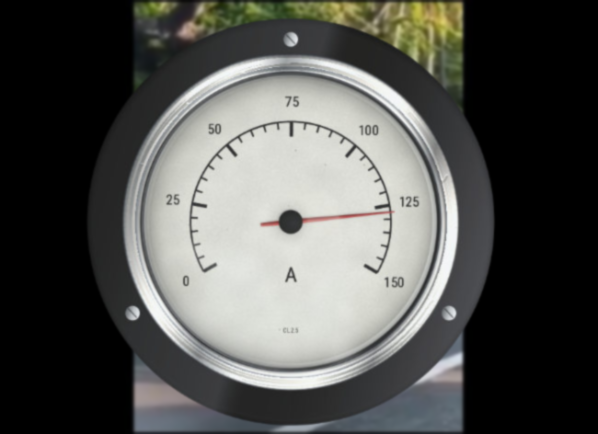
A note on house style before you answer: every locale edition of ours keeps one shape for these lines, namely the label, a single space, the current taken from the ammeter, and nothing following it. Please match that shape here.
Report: 127.5 A
